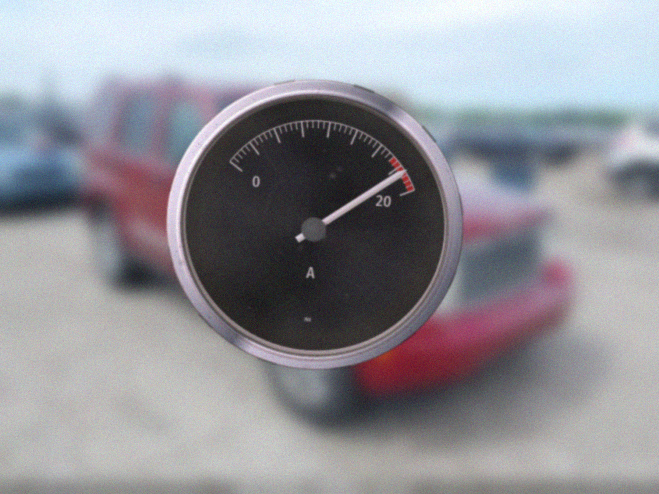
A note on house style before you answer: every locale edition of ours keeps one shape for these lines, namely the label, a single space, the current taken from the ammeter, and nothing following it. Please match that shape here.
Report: 18 A
